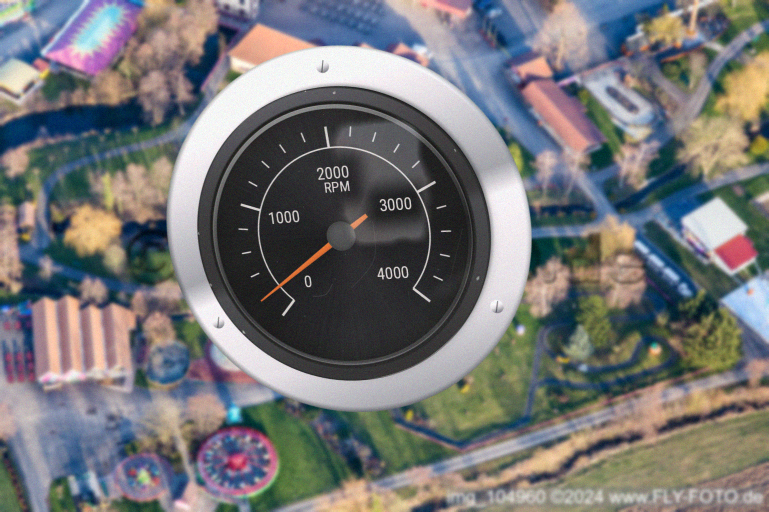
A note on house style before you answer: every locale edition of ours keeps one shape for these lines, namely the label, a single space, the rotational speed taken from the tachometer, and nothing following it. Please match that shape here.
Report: 200 rpm
